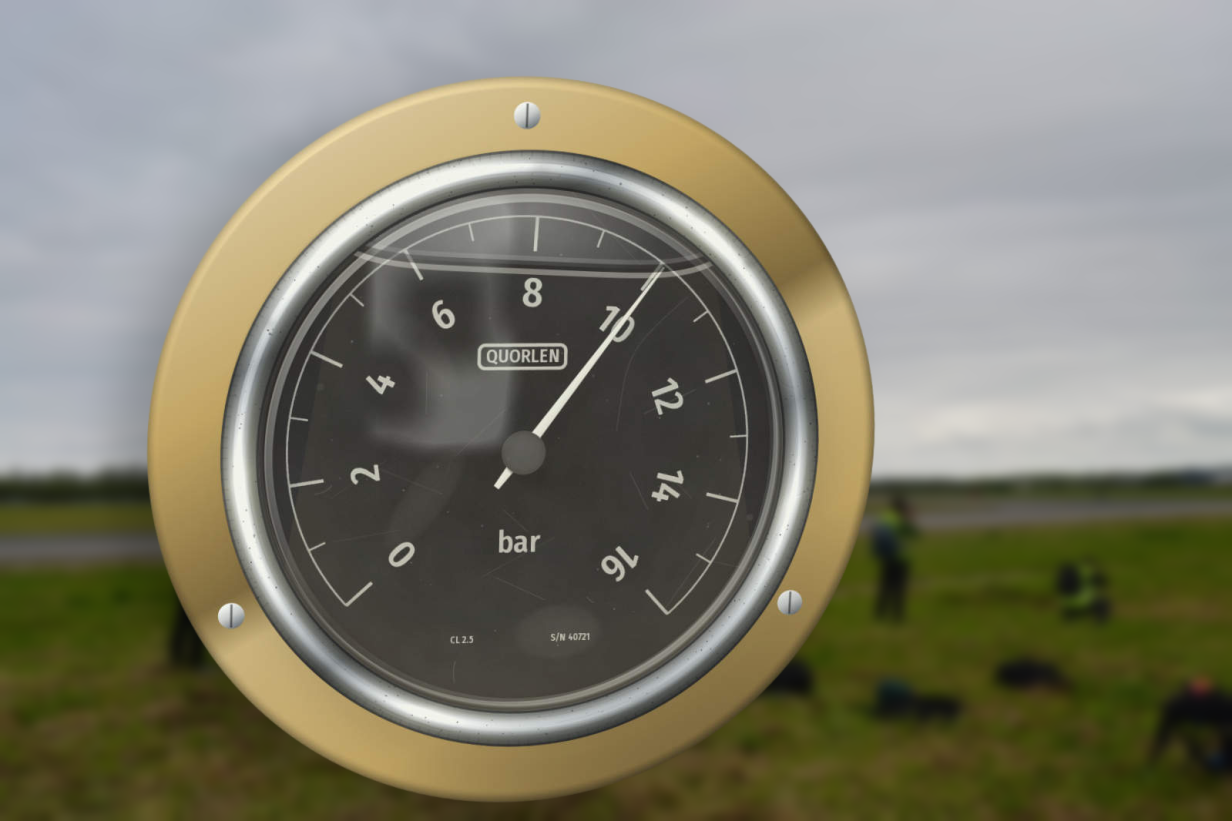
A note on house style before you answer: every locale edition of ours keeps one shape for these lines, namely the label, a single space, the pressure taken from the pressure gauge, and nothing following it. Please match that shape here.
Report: 10 bar
